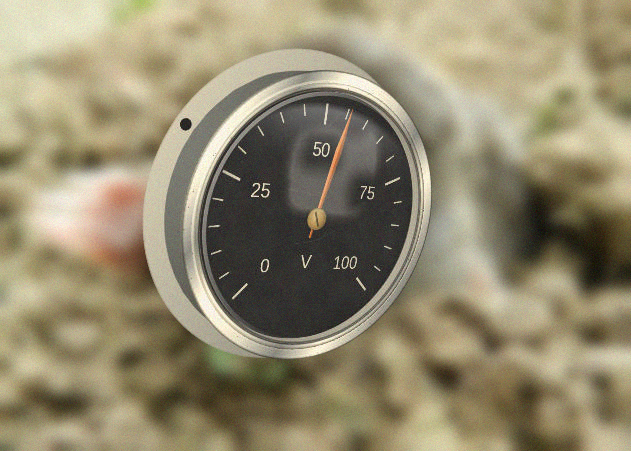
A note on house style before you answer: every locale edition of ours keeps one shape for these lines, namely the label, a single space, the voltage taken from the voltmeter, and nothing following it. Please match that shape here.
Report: 55 V
